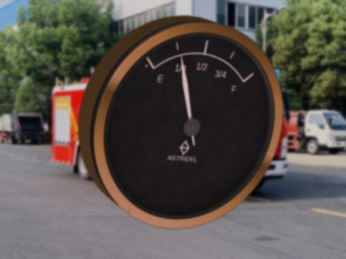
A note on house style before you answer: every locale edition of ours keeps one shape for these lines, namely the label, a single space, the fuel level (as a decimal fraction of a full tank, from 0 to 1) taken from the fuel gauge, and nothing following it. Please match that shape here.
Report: 0.25
